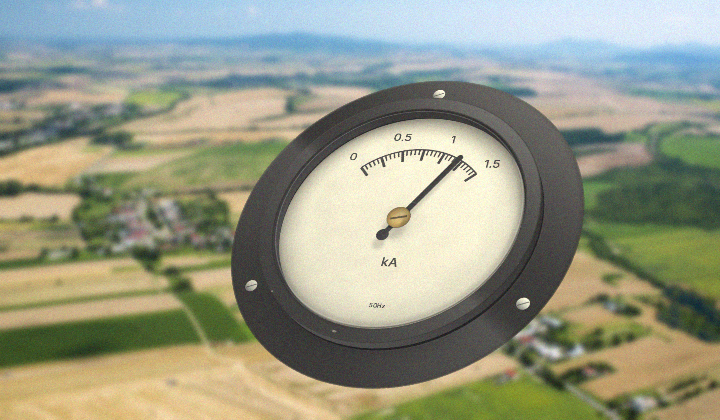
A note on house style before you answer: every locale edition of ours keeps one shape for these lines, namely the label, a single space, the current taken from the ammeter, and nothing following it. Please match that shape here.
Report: 1.25 kA
